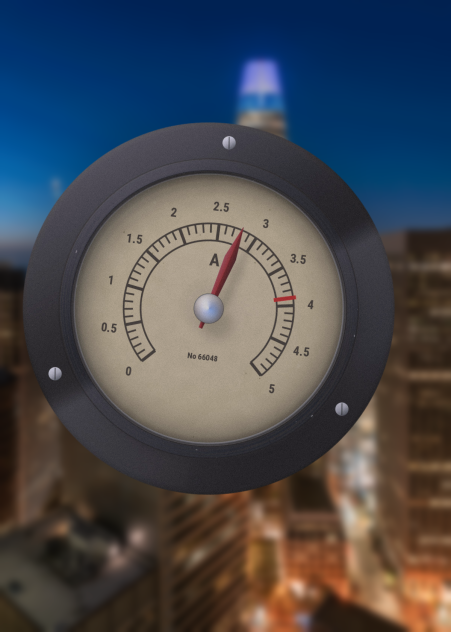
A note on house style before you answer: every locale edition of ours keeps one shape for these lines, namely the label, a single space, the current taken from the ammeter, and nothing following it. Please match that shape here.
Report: 2.8 A
